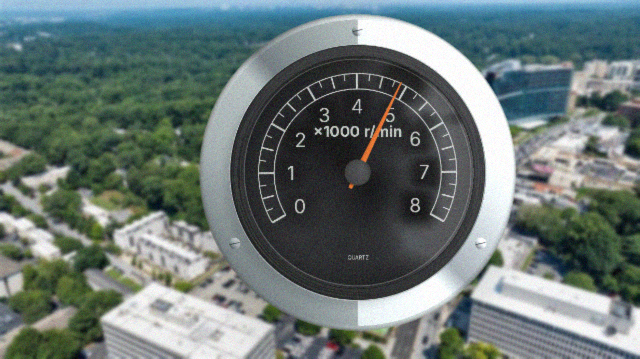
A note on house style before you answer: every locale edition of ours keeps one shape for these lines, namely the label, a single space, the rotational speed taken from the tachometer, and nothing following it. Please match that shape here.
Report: 4875 rpm
